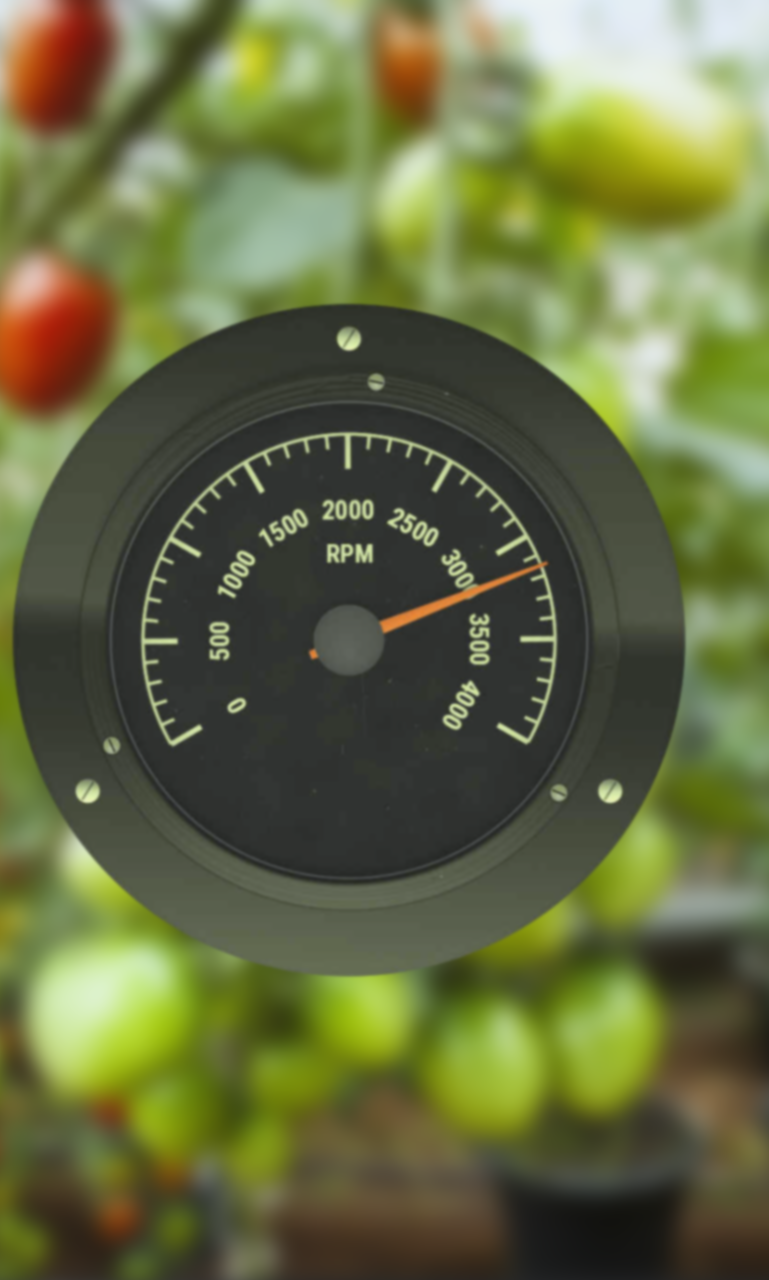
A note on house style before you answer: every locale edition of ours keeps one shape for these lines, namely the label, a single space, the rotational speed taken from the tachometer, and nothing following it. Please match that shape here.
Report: 3150 rpm
